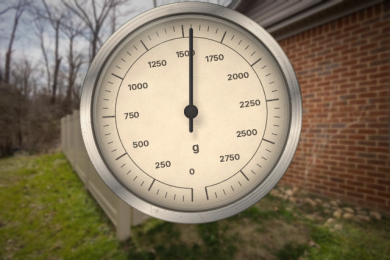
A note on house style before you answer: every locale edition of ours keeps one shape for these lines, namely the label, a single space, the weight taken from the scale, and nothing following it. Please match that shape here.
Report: 1550 g
